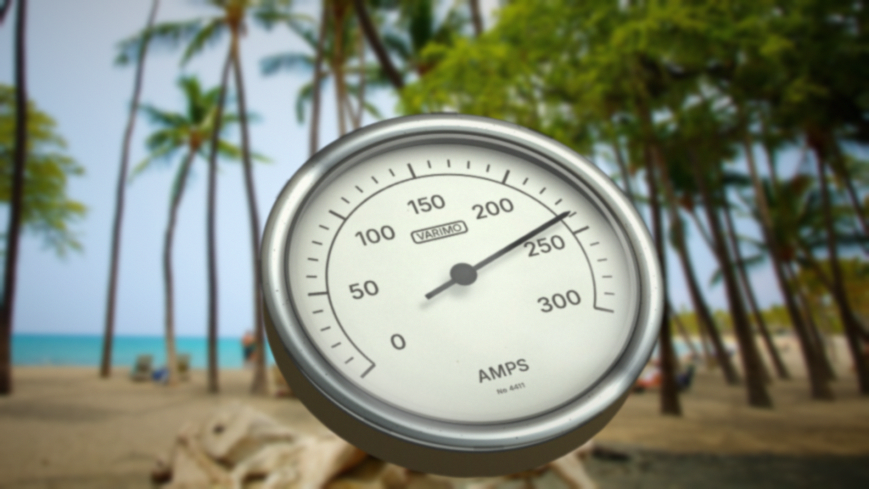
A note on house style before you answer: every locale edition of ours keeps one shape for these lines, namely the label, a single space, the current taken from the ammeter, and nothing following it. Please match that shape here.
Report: 240 A
